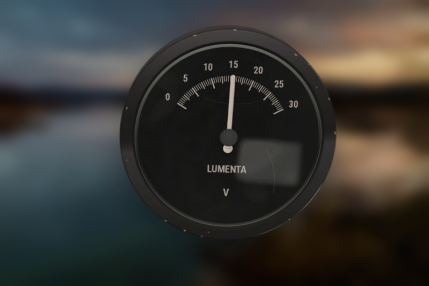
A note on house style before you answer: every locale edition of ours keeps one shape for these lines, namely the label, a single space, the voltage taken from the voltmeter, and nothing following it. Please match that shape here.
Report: 15 V
